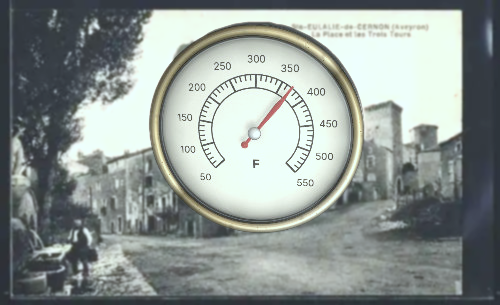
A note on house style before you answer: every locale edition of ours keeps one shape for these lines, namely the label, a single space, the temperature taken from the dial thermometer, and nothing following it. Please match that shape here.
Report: 370 °F
